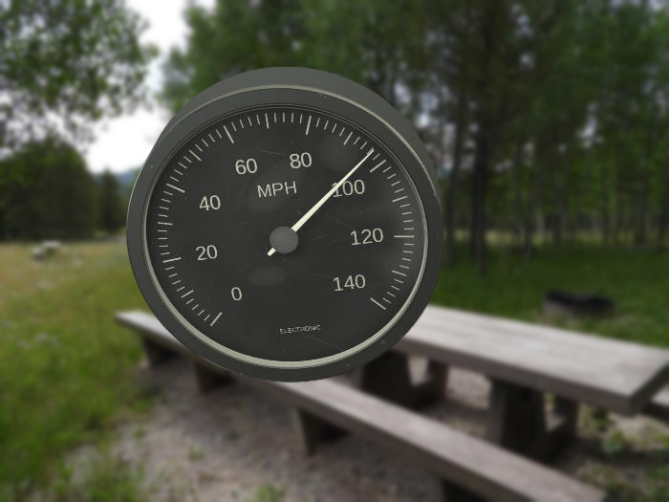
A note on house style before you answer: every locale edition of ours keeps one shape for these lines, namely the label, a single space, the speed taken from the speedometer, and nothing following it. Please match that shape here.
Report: 96 mph
